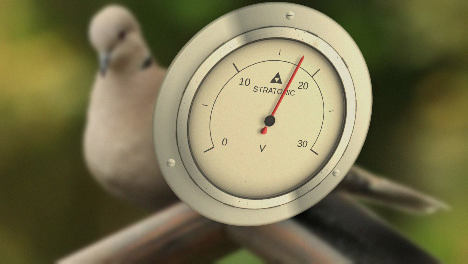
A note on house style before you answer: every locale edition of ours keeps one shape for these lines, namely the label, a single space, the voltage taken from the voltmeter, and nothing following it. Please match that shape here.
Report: 17.5 V
